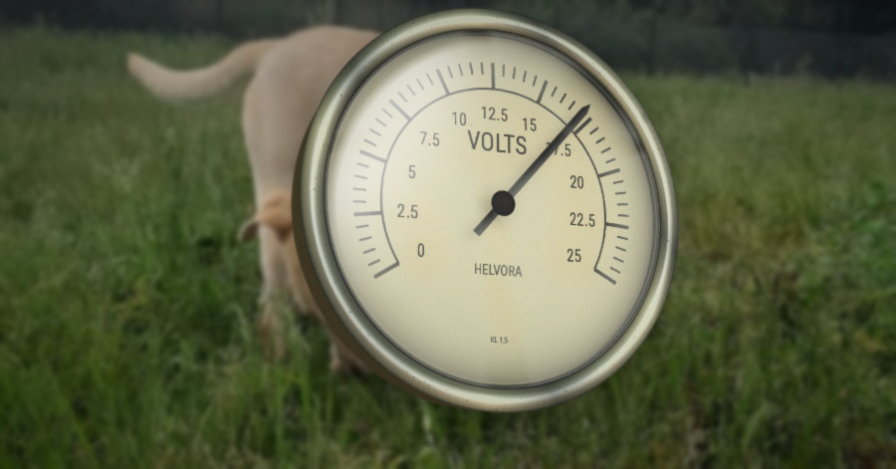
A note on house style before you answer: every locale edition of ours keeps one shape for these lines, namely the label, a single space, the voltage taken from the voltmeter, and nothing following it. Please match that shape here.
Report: 17 V
